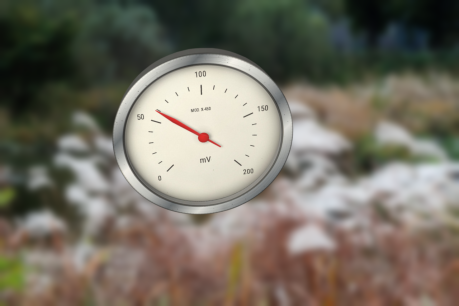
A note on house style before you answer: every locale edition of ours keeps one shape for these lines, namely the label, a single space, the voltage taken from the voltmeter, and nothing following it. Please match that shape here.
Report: 60 mV
